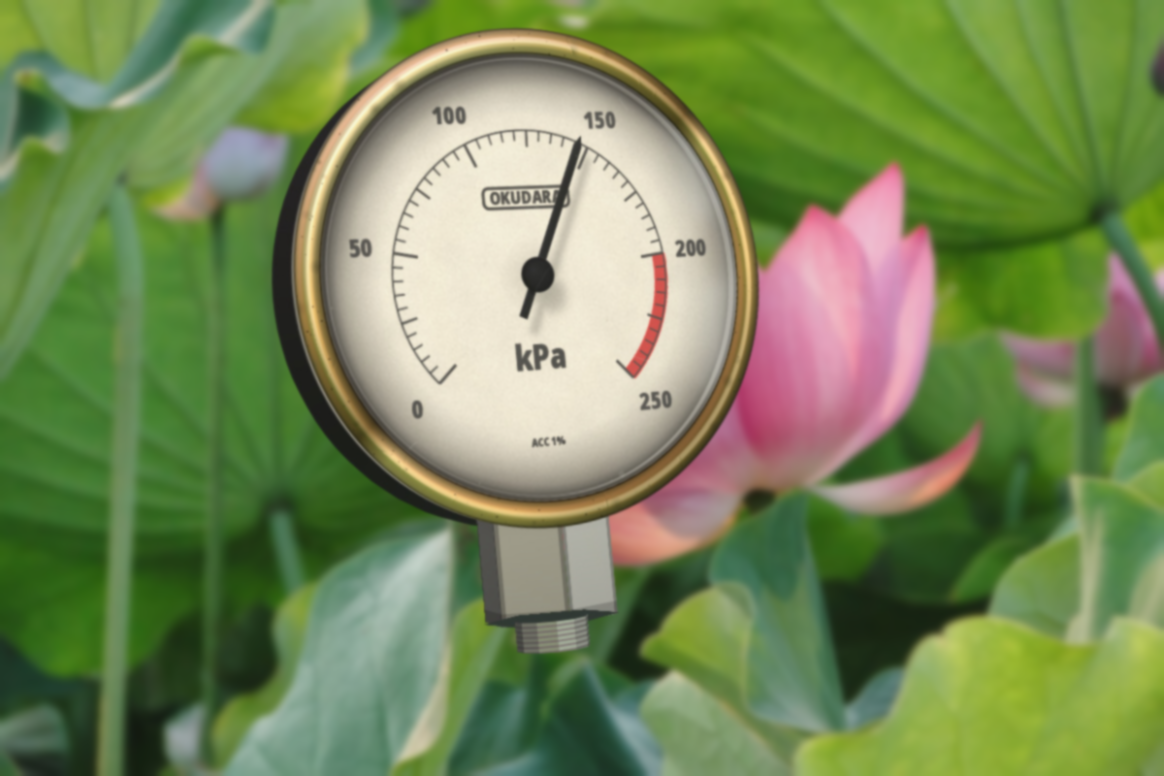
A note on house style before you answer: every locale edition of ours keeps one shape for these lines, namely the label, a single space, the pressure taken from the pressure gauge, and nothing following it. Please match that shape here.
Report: 145 kPa
